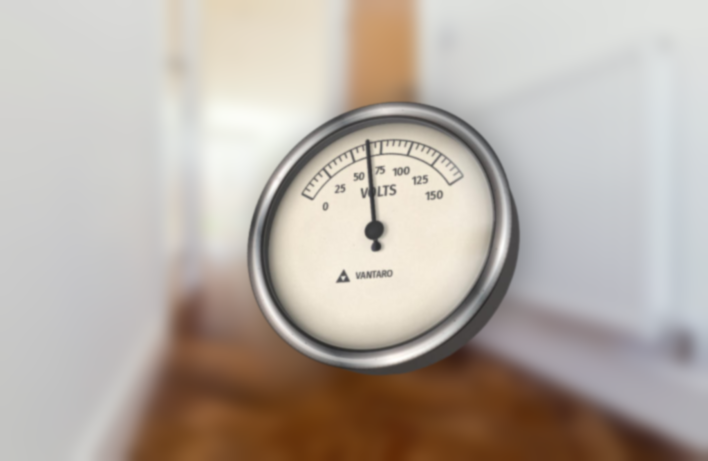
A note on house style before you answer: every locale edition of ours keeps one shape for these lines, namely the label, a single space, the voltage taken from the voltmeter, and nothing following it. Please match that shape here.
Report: 65 V
